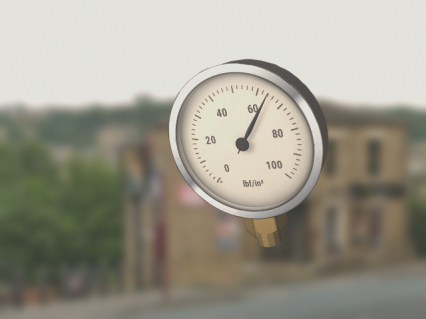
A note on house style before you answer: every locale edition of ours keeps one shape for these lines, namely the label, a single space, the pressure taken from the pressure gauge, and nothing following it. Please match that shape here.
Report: 64 psi
